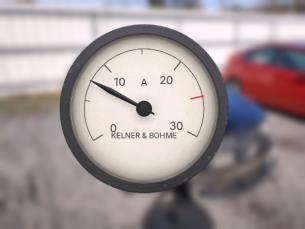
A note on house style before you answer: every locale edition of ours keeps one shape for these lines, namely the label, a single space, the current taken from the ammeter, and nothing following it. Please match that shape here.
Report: 7.5 A
